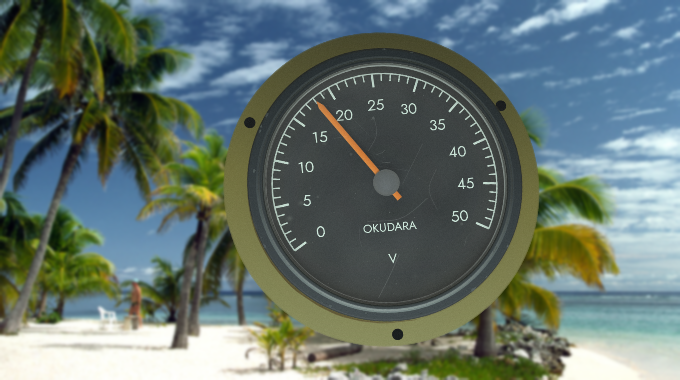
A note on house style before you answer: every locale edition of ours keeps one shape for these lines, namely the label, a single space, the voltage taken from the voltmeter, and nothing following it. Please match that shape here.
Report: 18 V
